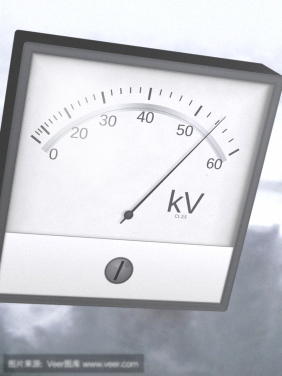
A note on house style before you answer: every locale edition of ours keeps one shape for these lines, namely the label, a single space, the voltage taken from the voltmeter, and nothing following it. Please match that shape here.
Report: 54 kV
